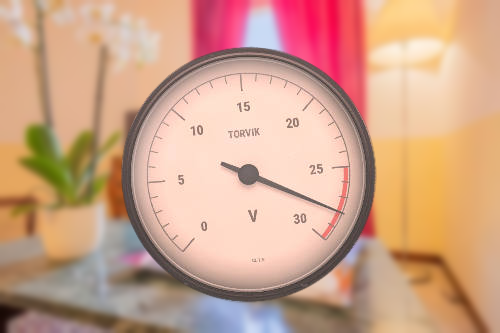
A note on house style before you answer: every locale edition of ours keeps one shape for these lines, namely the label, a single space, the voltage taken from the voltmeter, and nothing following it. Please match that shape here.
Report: 28 V
